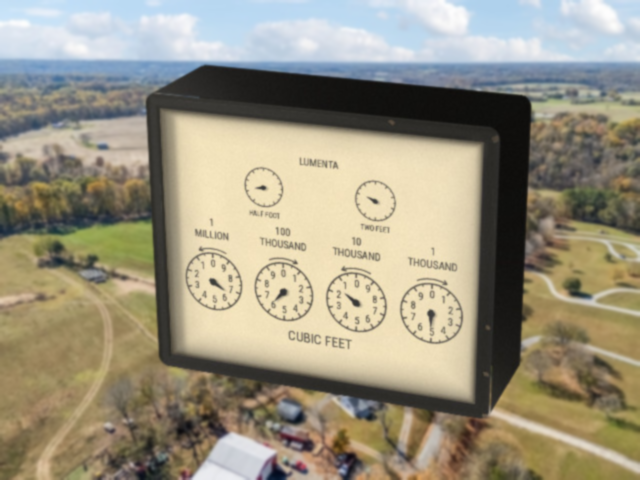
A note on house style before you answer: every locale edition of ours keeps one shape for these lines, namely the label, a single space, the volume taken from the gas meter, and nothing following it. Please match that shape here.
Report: 661500 ft³
